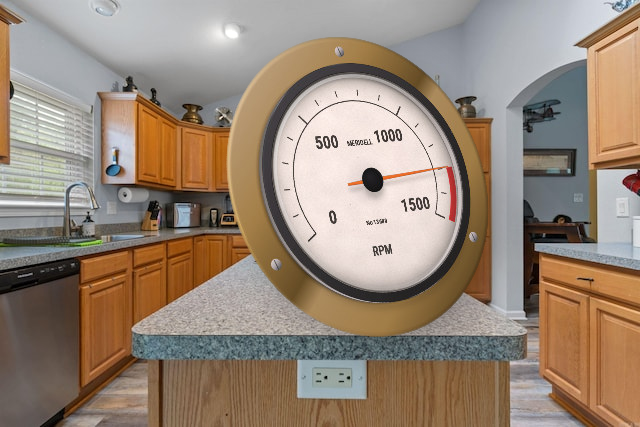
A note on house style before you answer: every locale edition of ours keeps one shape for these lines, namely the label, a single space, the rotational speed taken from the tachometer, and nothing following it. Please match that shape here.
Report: 1300 rpm
